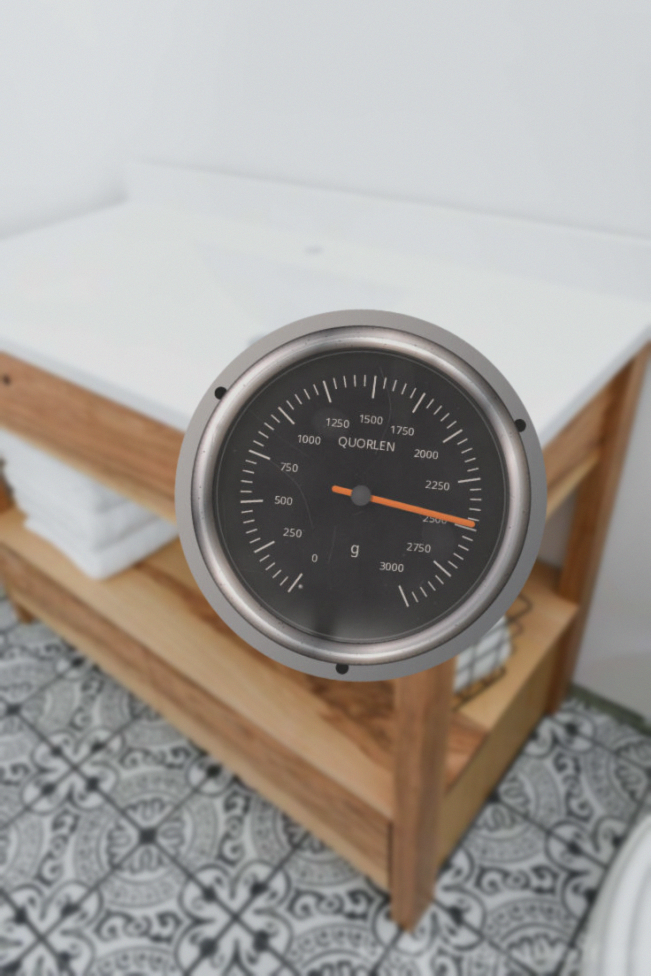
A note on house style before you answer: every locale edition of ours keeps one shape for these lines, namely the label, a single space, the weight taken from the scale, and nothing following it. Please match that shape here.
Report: 2475 g
